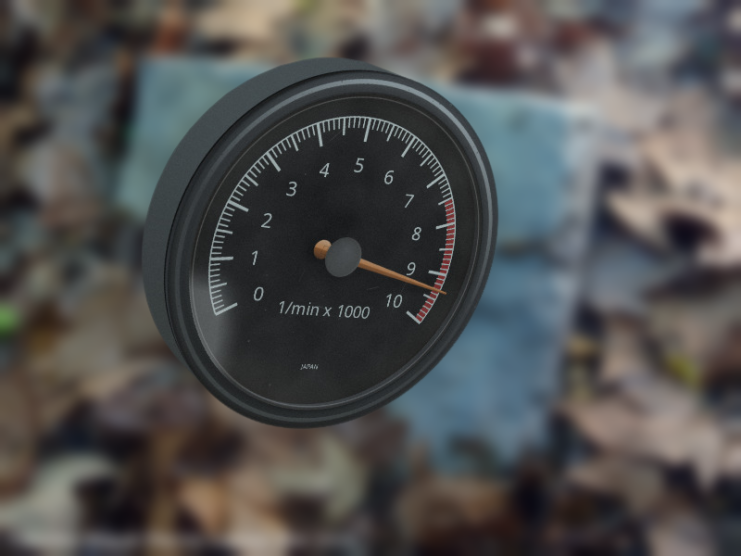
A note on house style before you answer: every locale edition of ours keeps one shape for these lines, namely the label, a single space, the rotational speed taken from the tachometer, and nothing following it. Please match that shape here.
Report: 9300 rpm
